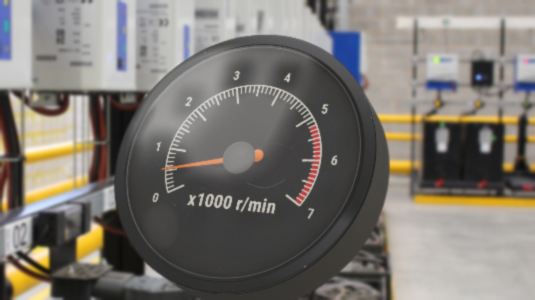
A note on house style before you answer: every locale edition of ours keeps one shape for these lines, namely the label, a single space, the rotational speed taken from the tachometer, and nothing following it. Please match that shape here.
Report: 500 rpm
